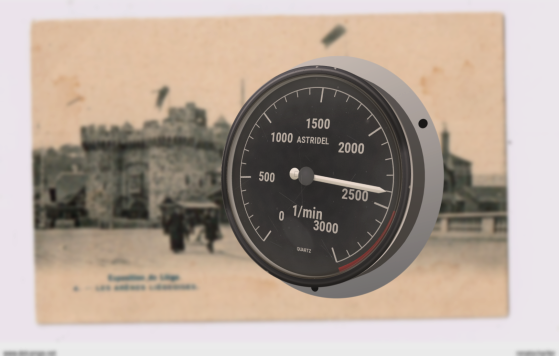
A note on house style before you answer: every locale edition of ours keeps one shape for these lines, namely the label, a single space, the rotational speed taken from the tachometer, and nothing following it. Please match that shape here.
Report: 2400 rpm
